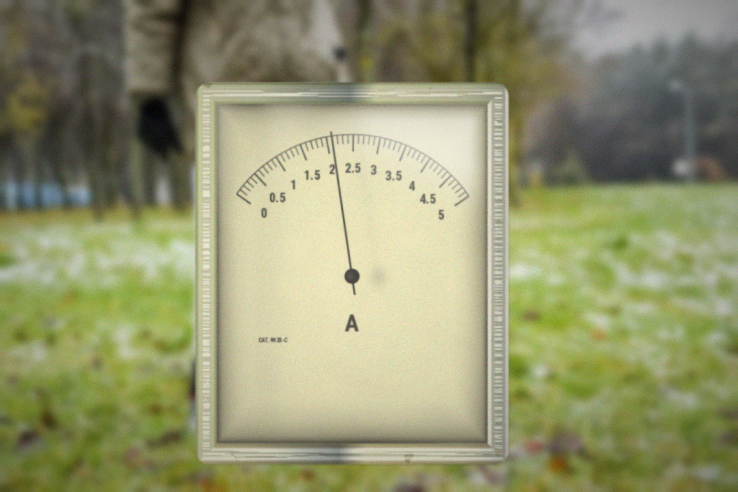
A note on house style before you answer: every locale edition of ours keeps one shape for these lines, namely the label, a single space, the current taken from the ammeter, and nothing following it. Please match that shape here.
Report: 2.1 A
